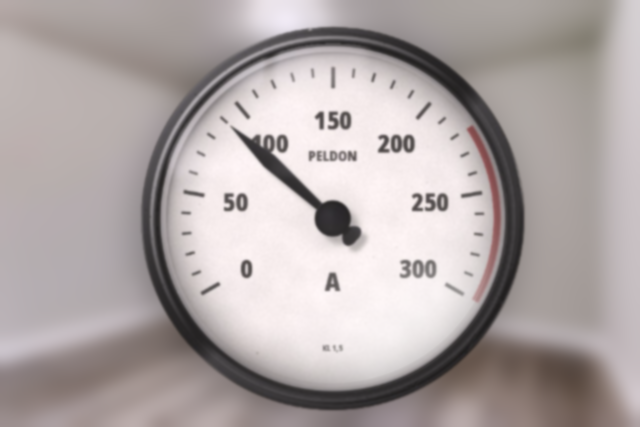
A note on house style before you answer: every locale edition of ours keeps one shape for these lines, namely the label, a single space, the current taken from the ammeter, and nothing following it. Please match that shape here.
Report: 90 A
